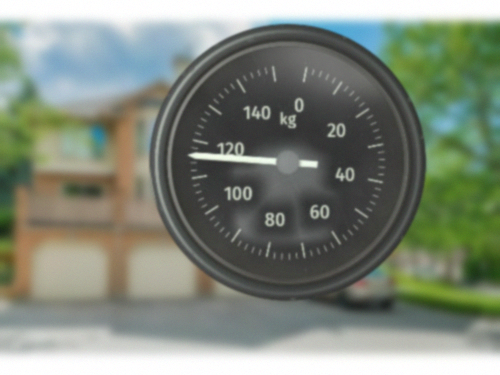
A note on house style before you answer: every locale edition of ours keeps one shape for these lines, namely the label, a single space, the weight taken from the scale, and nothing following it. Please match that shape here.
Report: 116 kg
